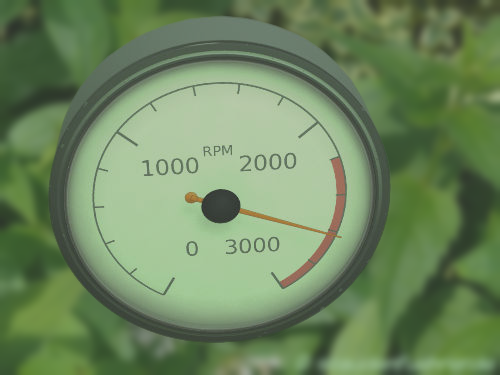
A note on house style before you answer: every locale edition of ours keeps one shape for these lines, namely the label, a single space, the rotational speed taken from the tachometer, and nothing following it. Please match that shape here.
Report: 2600 rpm
